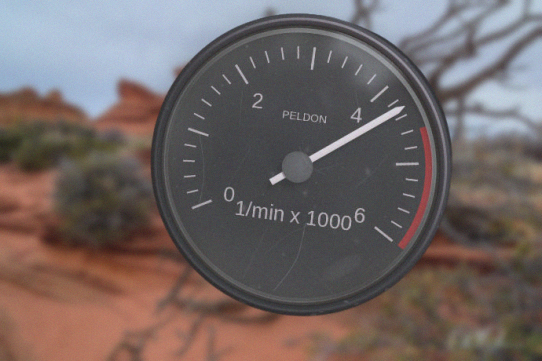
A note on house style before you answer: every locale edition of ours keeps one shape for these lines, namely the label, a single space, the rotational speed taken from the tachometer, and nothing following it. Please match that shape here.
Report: 4300 rpm
